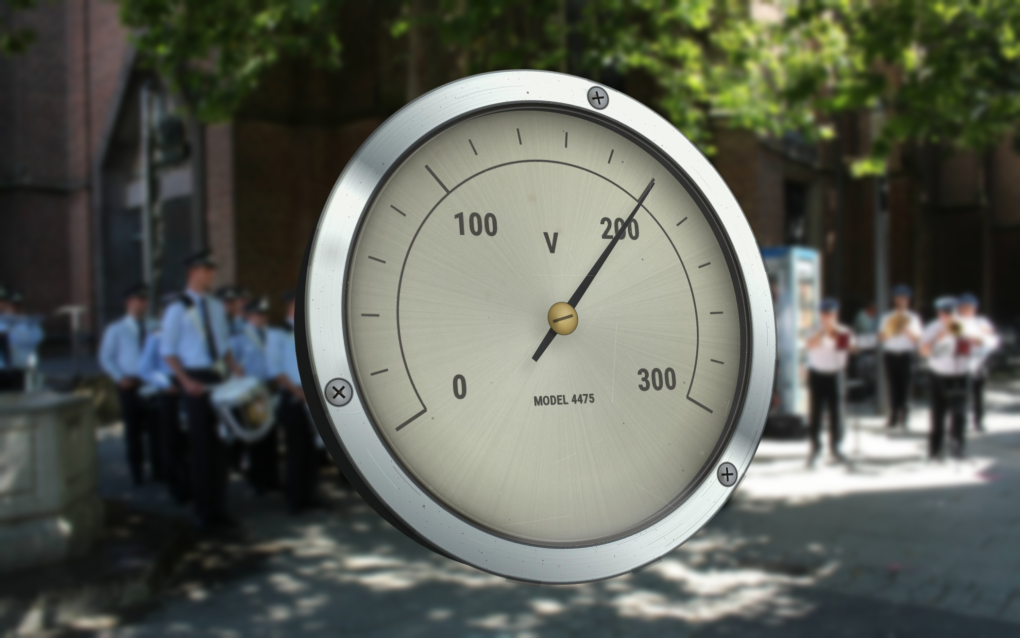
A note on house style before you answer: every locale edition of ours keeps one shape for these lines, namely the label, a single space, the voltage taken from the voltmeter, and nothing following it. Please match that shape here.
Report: 200 V
